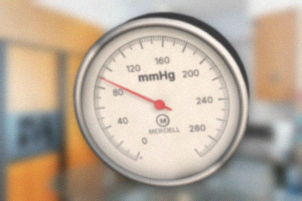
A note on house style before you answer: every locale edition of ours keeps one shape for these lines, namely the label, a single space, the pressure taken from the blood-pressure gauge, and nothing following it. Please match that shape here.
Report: 90 mmHg
